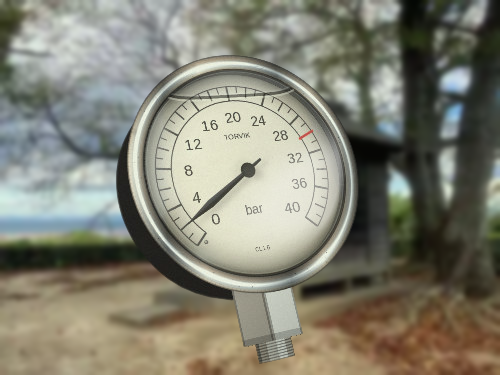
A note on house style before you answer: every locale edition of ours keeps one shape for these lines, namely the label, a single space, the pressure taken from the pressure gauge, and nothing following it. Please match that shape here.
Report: 2 bar
